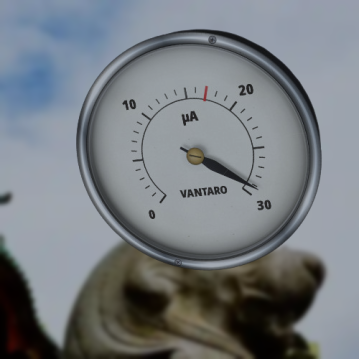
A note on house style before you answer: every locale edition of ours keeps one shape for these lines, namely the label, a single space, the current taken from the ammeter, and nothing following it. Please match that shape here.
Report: 29 µA
